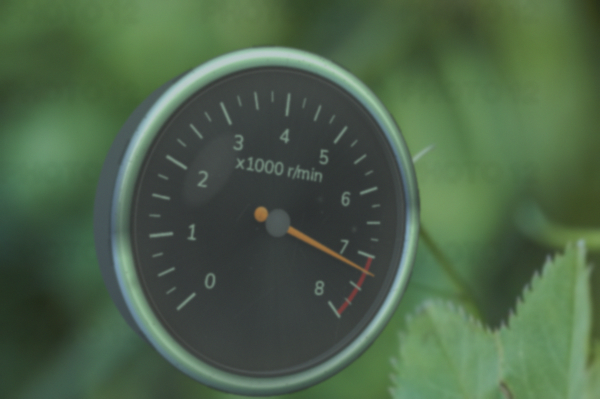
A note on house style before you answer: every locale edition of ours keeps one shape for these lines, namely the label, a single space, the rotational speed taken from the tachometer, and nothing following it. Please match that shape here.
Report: 7250 rpm
